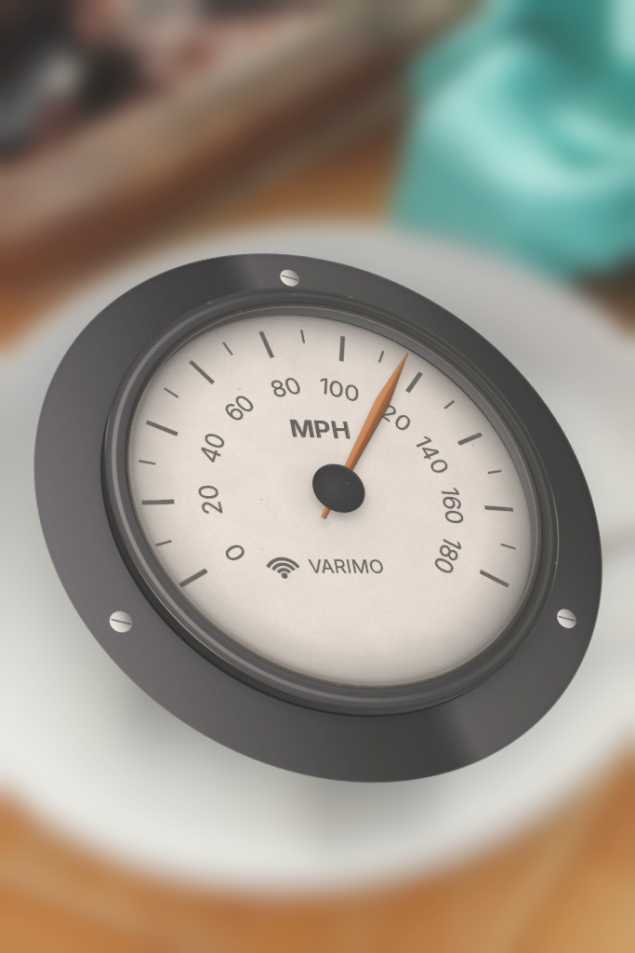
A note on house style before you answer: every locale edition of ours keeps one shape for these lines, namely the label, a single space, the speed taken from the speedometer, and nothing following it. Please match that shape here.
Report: 115 mph
